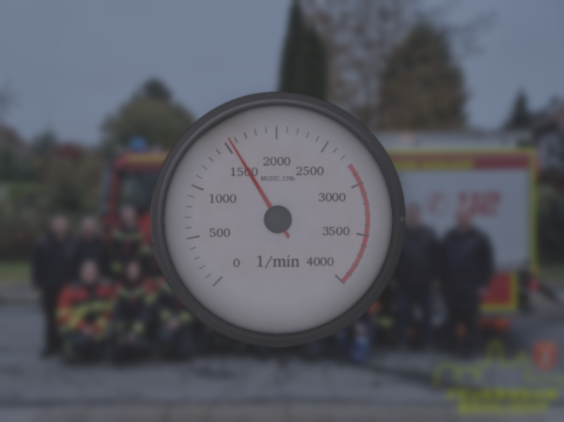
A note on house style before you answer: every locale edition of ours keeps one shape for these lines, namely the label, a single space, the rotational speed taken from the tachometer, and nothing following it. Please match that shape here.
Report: 1550 rpm
